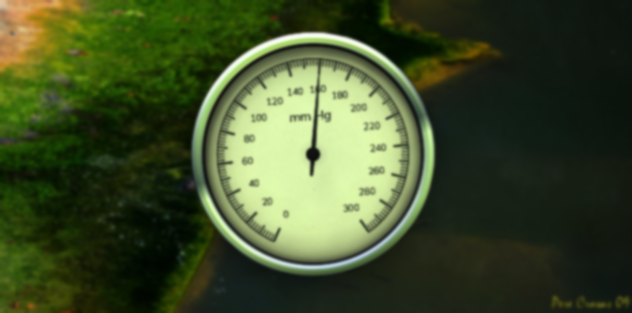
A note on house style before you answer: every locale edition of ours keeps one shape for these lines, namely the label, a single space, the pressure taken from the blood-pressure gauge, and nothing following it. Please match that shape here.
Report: 160 mmHg
